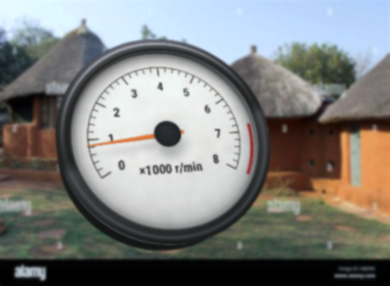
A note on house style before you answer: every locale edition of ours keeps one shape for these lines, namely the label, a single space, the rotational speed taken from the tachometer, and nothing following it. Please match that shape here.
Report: 800 rpm
